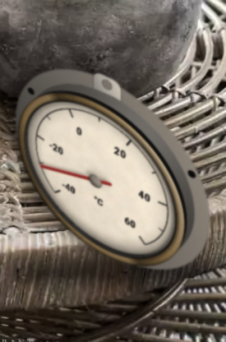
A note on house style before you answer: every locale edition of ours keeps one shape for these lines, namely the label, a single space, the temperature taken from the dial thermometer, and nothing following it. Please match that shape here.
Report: -30 °C
